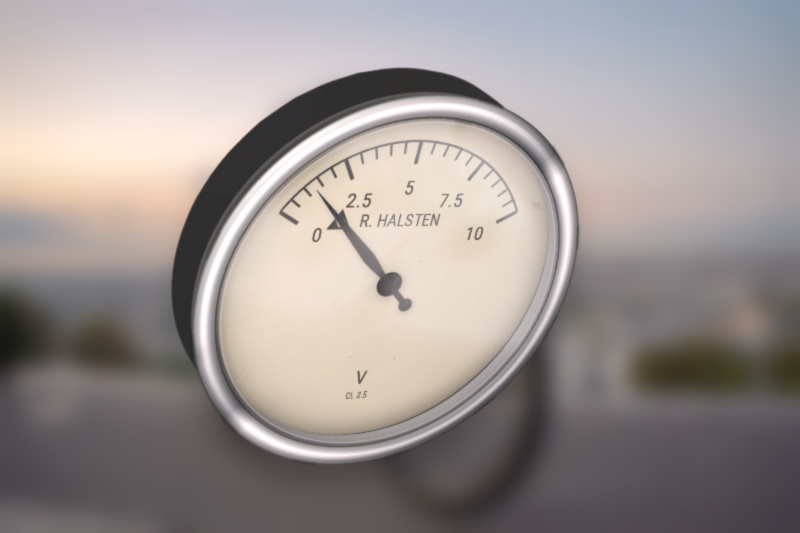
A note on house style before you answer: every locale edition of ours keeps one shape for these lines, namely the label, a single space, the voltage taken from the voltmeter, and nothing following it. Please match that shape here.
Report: 1.25 V
